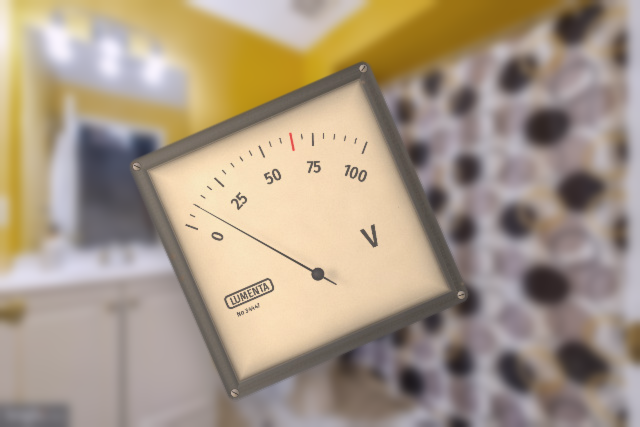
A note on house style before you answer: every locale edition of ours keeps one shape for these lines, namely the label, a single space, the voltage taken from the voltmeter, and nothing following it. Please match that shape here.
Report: 10 V
